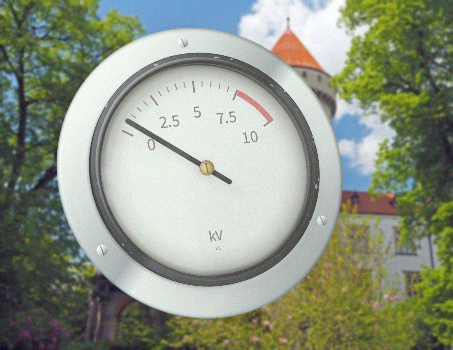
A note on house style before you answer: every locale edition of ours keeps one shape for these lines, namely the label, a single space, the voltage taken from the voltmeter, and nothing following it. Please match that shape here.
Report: 0.5 kV
